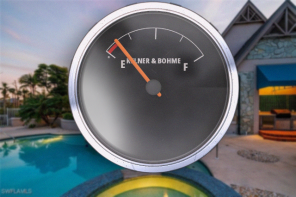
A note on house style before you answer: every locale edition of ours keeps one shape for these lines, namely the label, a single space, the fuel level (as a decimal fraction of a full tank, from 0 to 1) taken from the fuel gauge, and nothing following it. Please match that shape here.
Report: 0.125
